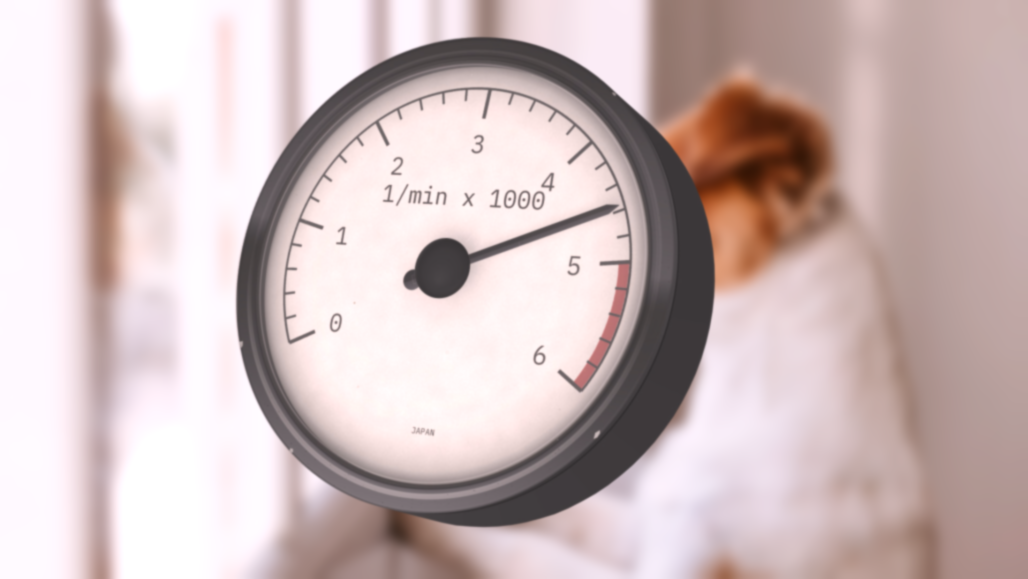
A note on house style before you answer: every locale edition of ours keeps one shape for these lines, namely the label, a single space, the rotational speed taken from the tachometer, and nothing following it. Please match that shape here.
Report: 4600 rpm
